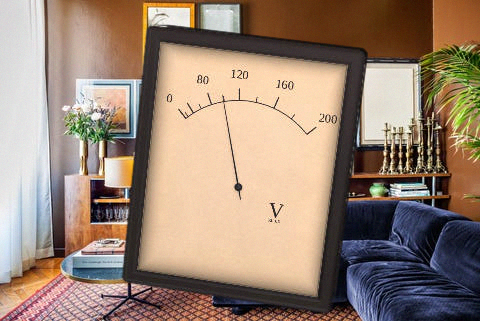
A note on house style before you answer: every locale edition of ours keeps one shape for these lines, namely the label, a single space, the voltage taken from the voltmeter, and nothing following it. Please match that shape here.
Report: 100 V
